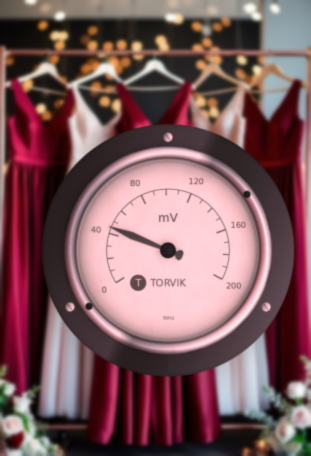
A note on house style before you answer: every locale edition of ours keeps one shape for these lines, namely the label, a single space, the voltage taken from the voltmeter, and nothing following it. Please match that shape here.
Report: 45 mV
